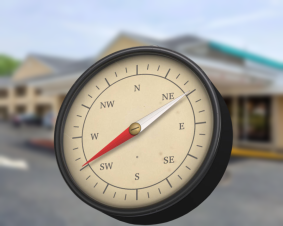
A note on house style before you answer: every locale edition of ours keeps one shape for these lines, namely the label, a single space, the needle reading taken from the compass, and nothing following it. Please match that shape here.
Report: 240 °
